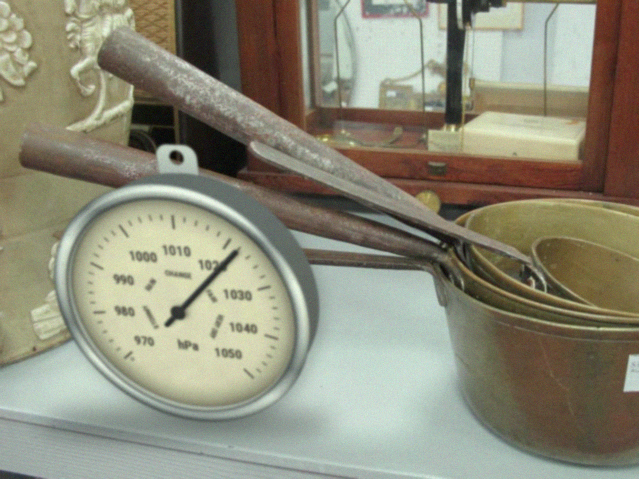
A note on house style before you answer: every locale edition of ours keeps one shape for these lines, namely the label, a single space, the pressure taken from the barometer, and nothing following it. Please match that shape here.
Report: 1022 hPa
